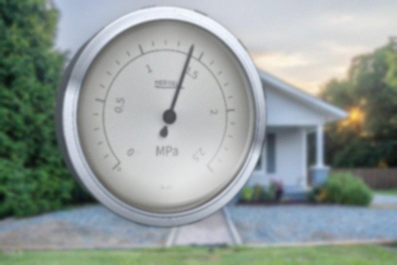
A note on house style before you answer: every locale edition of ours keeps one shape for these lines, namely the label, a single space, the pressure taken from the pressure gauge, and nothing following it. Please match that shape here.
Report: 1.4 MPa
